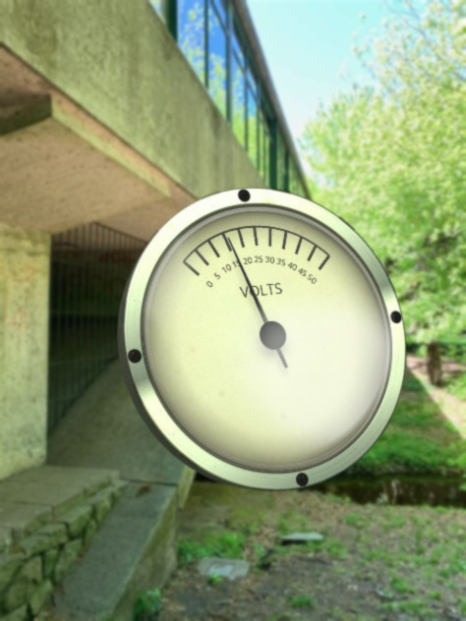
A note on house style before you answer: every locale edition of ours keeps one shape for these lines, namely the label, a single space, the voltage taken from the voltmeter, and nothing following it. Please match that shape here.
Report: 15 V
